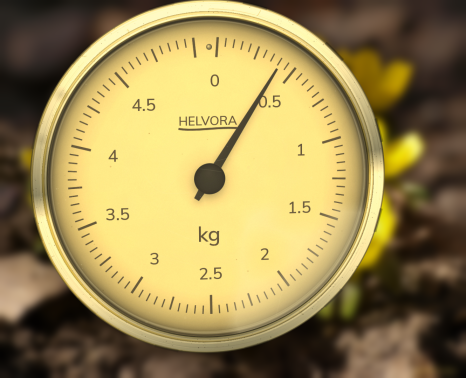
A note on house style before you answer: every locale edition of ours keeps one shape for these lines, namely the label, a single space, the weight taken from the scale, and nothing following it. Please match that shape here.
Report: 0.4 kg
